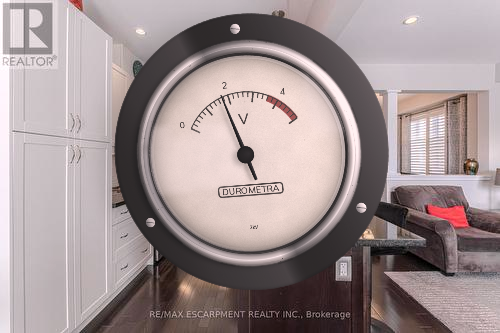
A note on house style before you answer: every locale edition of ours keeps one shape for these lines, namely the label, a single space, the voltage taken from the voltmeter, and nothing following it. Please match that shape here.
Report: 1.8 V
